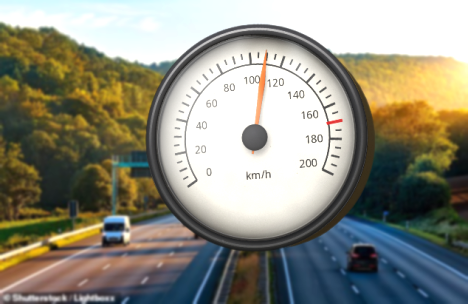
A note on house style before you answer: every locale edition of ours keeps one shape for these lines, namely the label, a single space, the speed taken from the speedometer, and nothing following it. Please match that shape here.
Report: 110 km/h
